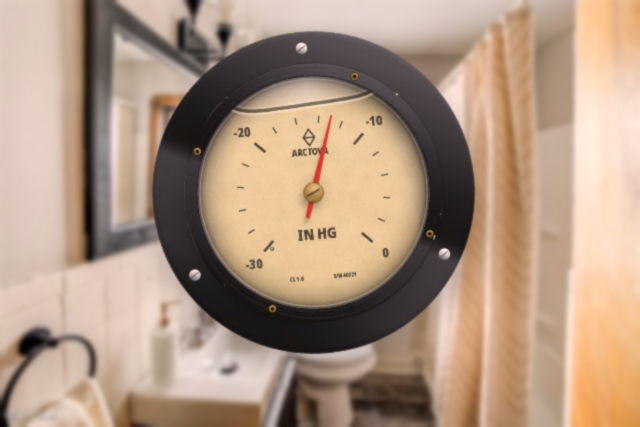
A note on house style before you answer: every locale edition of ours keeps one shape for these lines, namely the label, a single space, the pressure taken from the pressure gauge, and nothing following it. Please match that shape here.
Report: -13 inHg
